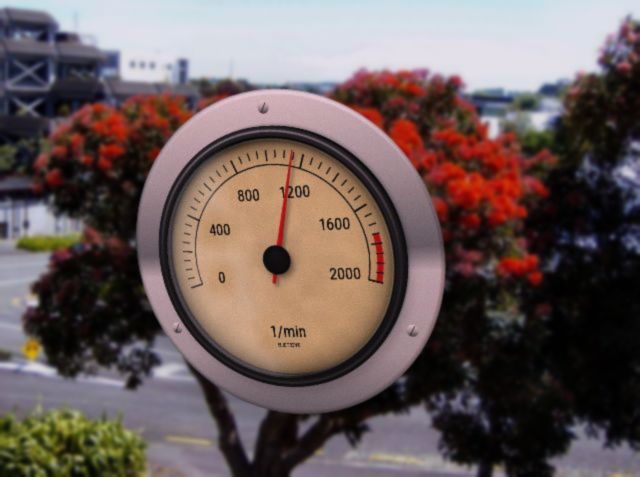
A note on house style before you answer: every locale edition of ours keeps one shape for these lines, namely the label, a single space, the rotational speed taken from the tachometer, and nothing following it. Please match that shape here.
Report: 1150 rpm
